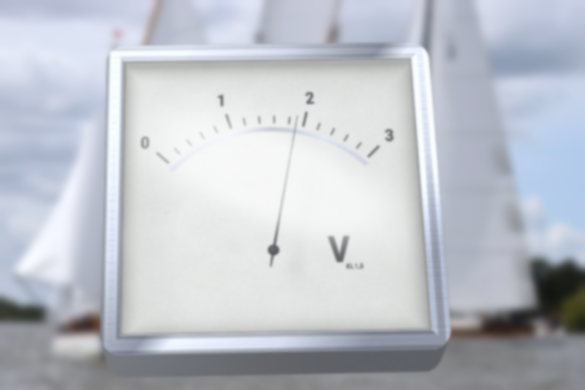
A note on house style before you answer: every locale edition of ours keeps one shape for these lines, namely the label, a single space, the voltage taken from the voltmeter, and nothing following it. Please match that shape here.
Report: 1.9 V
